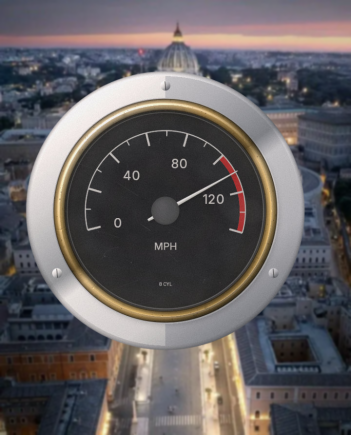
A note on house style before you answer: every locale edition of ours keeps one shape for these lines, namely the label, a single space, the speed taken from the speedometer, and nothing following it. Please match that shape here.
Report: 110 mph
